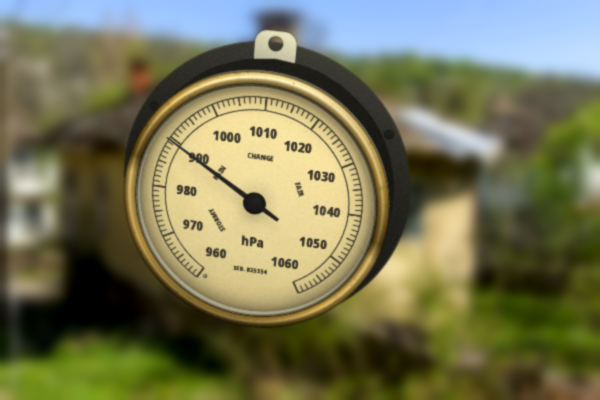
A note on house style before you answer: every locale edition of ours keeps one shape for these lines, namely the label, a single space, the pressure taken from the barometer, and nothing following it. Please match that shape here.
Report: 990 hPa
